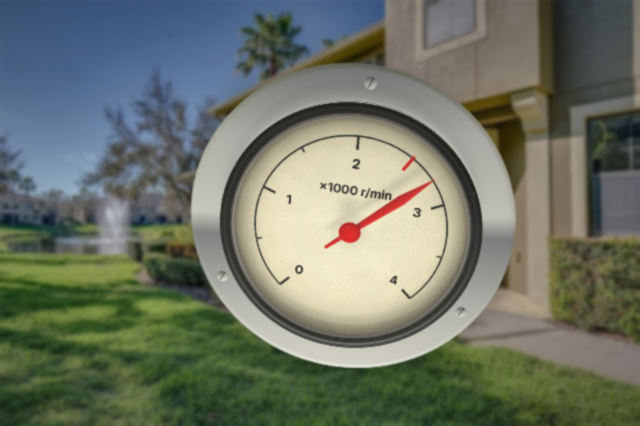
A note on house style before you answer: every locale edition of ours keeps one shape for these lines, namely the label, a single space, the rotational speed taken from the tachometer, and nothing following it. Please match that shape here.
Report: 2750 rpm
